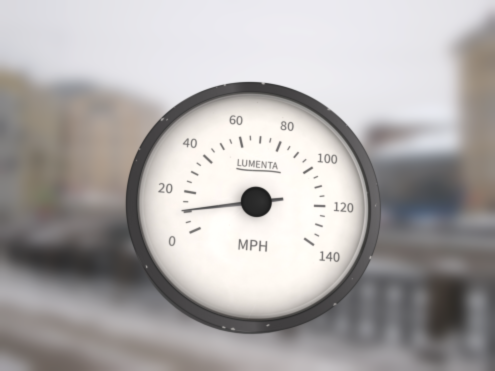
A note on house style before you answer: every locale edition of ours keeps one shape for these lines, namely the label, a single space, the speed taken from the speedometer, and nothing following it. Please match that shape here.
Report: 10 mph
